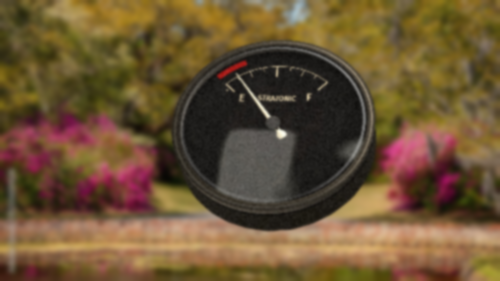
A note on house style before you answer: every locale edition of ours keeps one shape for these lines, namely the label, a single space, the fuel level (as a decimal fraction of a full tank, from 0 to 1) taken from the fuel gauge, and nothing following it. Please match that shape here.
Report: 0.125
